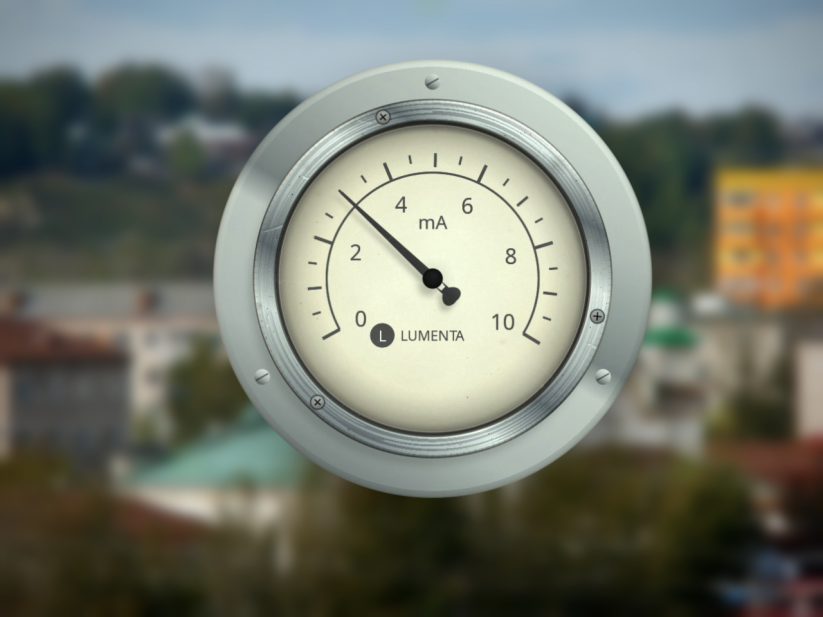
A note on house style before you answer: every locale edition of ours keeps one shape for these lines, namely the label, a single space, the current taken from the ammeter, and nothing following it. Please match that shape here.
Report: 3 mA
